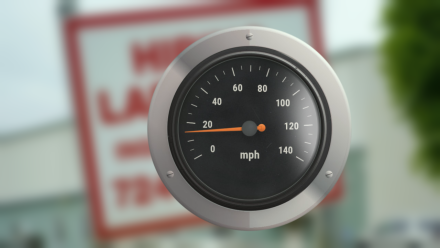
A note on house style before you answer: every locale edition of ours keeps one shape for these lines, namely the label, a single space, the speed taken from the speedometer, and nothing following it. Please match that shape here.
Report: 15 mph
